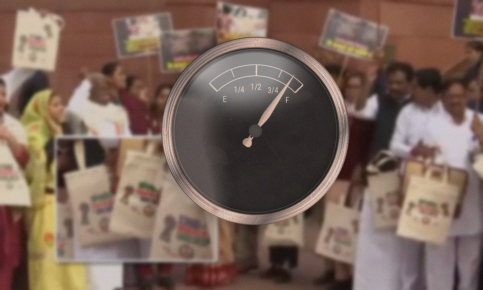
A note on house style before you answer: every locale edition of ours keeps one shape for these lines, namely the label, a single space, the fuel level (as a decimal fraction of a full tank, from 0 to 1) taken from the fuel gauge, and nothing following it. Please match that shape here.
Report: 0.875
